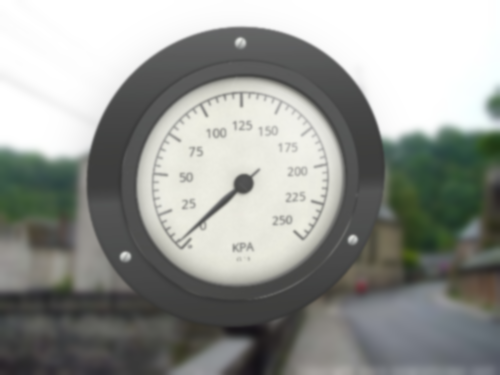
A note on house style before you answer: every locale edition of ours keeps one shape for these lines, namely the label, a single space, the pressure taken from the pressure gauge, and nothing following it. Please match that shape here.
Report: 5 kPa
